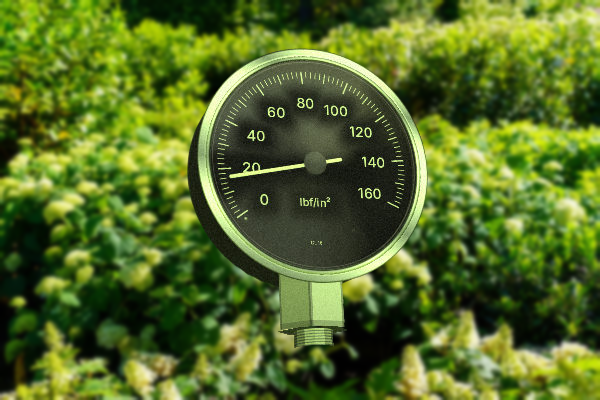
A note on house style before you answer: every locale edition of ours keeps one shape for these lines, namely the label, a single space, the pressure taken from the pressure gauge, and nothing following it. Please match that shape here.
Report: 16 psi
